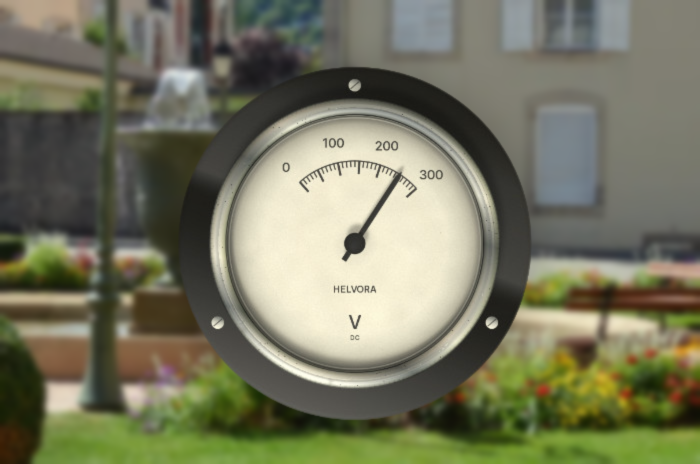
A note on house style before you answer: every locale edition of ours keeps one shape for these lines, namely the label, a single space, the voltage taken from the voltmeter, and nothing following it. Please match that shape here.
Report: 250 V
